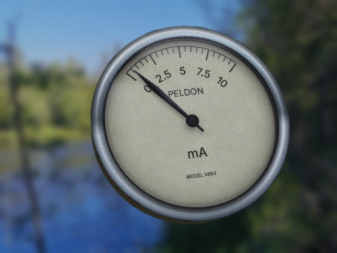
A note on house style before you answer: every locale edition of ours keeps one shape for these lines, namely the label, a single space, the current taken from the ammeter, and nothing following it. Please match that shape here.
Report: 0.5 mA
